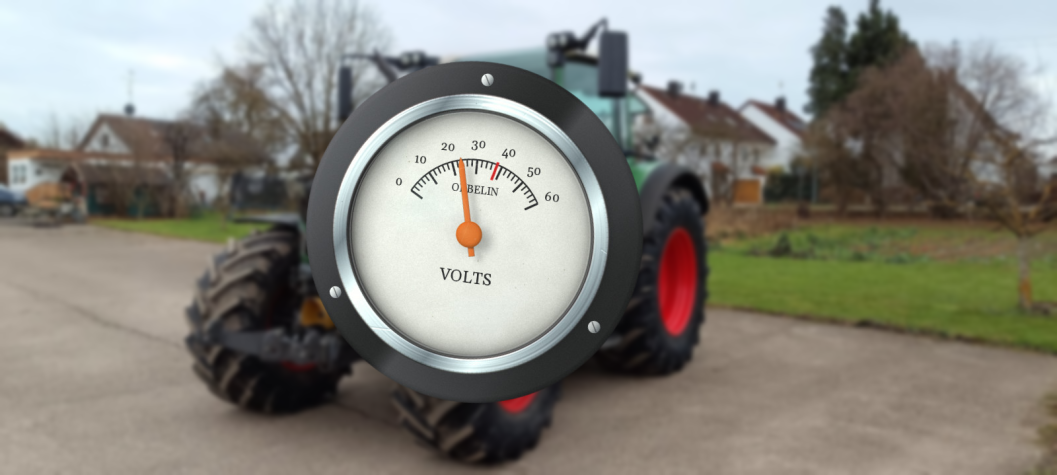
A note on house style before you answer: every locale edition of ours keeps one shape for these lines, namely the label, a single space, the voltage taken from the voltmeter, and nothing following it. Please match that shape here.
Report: 24 V
